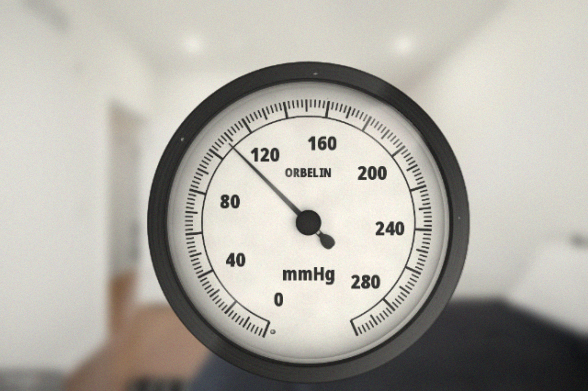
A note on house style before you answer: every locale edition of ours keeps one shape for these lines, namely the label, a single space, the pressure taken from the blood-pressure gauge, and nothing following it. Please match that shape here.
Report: 108 mmHg
